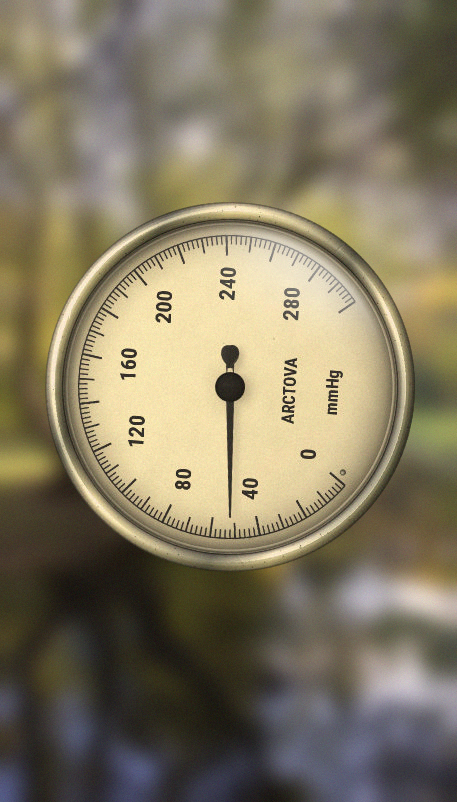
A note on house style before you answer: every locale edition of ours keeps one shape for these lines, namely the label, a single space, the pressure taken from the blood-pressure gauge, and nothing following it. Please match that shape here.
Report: 52 mmHg
